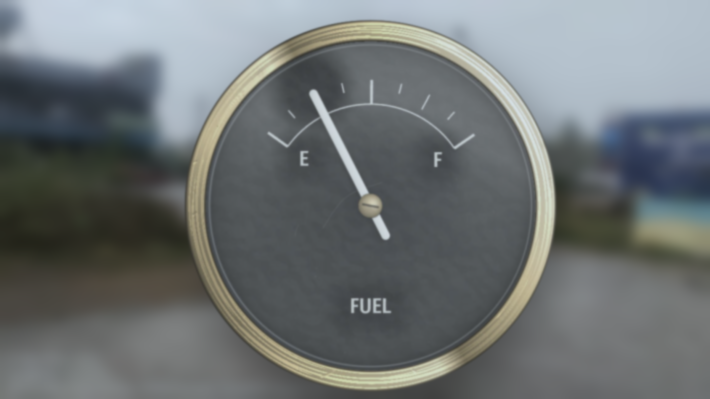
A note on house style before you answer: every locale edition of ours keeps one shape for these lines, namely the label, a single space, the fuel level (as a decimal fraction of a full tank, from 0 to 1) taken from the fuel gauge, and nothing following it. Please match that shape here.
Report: 0.25
